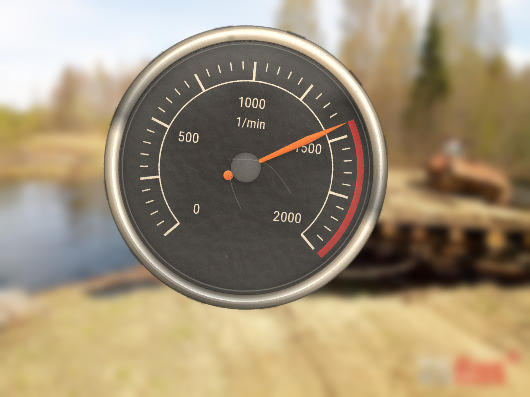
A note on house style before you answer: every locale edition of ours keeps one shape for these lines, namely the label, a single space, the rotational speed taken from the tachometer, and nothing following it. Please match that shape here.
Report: 1450 rpm
